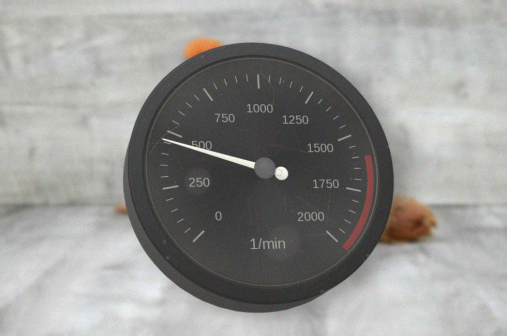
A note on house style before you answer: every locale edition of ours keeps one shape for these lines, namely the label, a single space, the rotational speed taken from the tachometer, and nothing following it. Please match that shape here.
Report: 450 rpm
